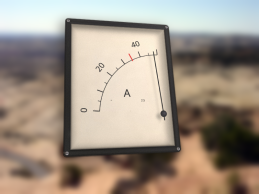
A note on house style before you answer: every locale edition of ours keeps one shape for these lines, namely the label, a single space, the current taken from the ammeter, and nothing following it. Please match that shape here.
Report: 47.5 A
